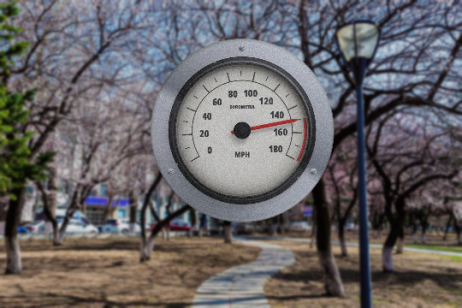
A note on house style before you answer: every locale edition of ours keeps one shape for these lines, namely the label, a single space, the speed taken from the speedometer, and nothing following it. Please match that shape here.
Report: 150 mph
